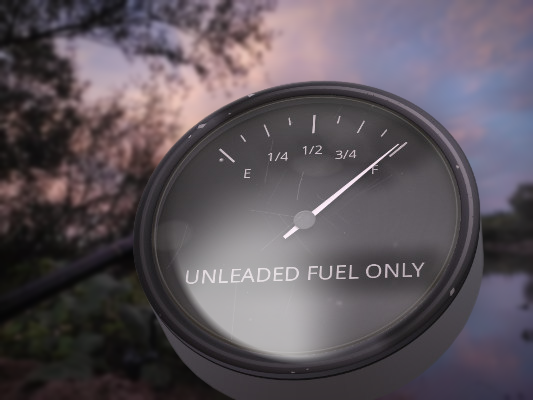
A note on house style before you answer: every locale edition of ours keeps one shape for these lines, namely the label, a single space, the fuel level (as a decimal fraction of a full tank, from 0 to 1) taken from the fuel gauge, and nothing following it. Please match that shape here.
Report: 1
